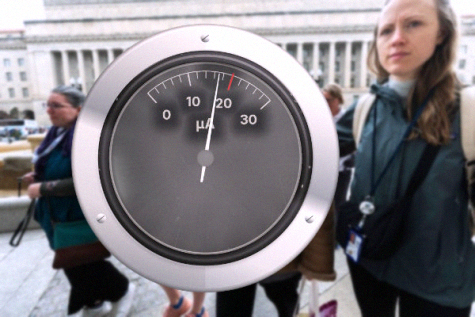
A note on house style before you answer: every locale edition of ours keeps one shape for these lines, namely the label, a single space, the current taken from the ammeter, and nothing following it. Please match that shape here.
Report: 17 µA
